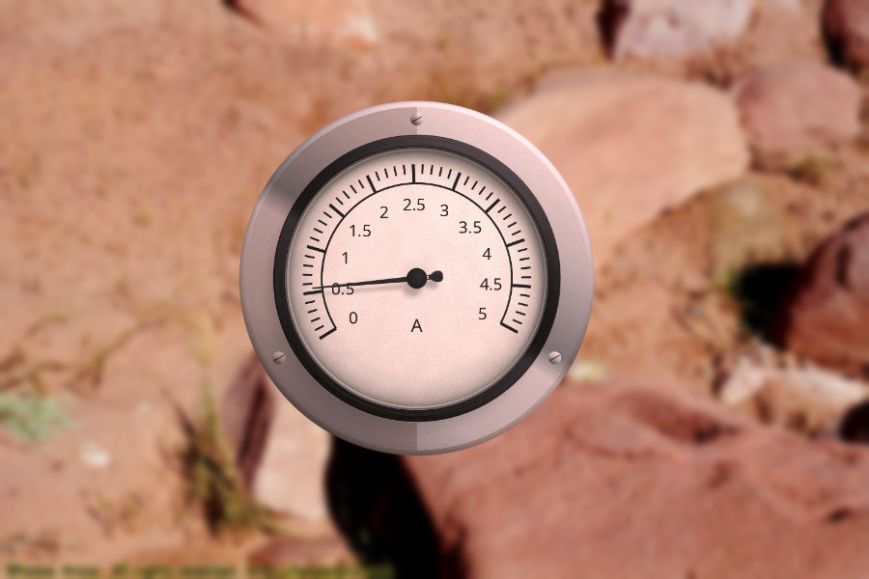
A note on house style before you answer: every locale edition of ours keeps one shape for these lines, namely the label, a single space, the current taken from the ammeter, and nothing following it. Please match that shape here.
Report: 0.55 A
